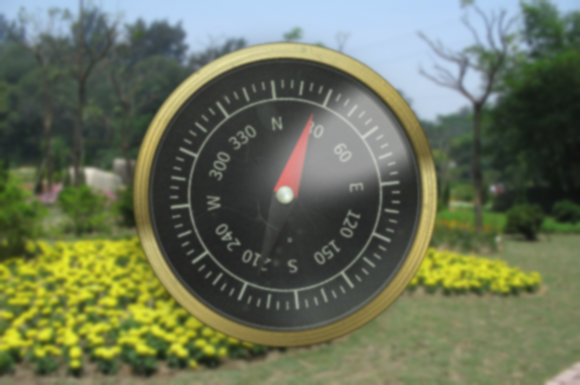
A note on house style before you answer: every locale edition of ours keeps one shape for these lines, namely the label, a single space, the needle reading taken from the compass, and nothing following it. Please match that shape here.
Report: 25 °
